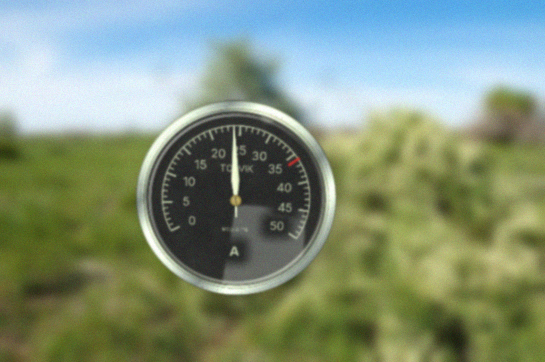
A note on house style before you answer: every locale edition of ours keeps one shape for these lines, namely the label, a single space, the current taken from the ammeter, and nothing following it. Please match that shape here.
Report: 24 A
